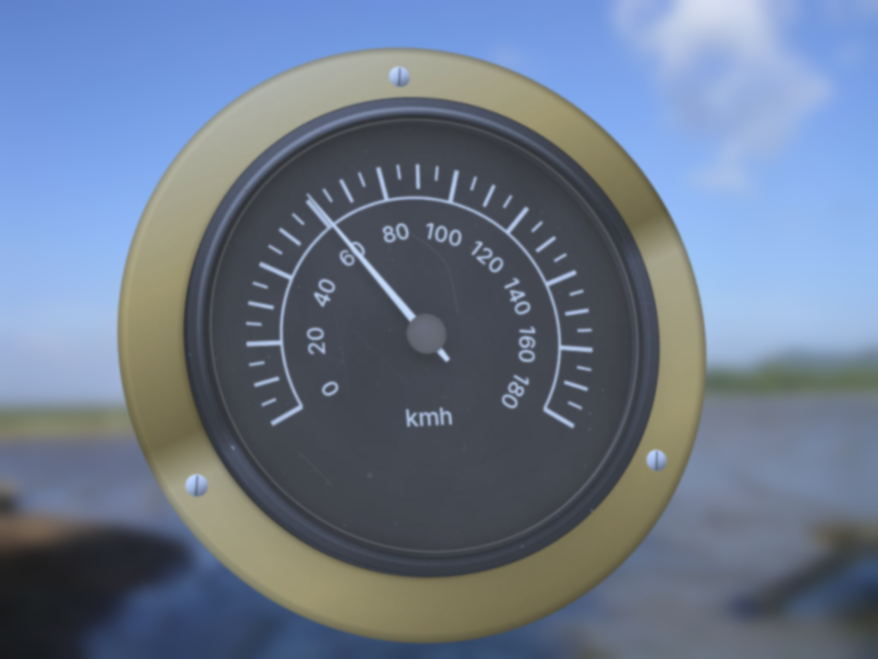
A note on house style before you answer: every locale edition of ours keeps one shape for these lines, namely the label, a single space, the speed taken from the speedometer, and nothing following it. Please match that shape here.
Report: 60 km/h
